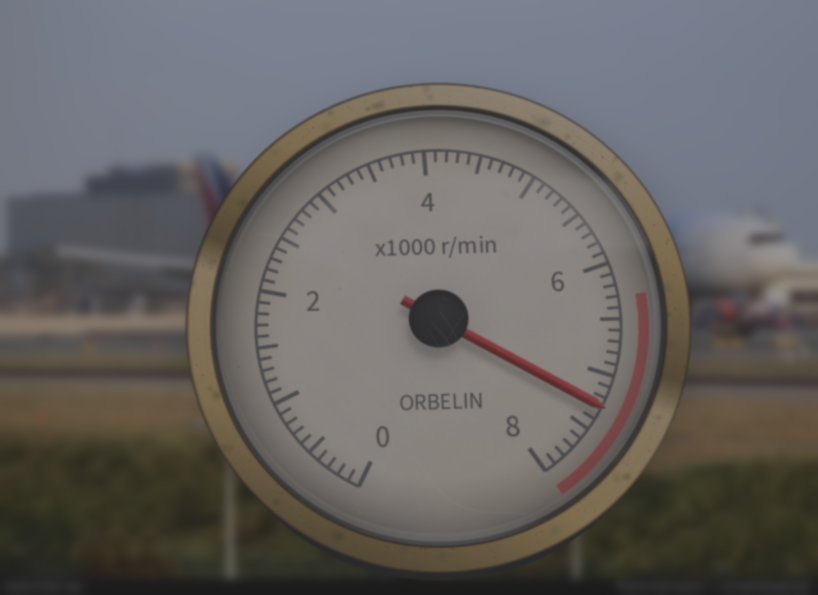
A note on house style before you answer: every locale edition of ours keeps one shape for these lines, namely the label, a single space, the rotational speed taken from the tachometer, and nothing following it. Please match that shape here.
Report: 7300 rpm
